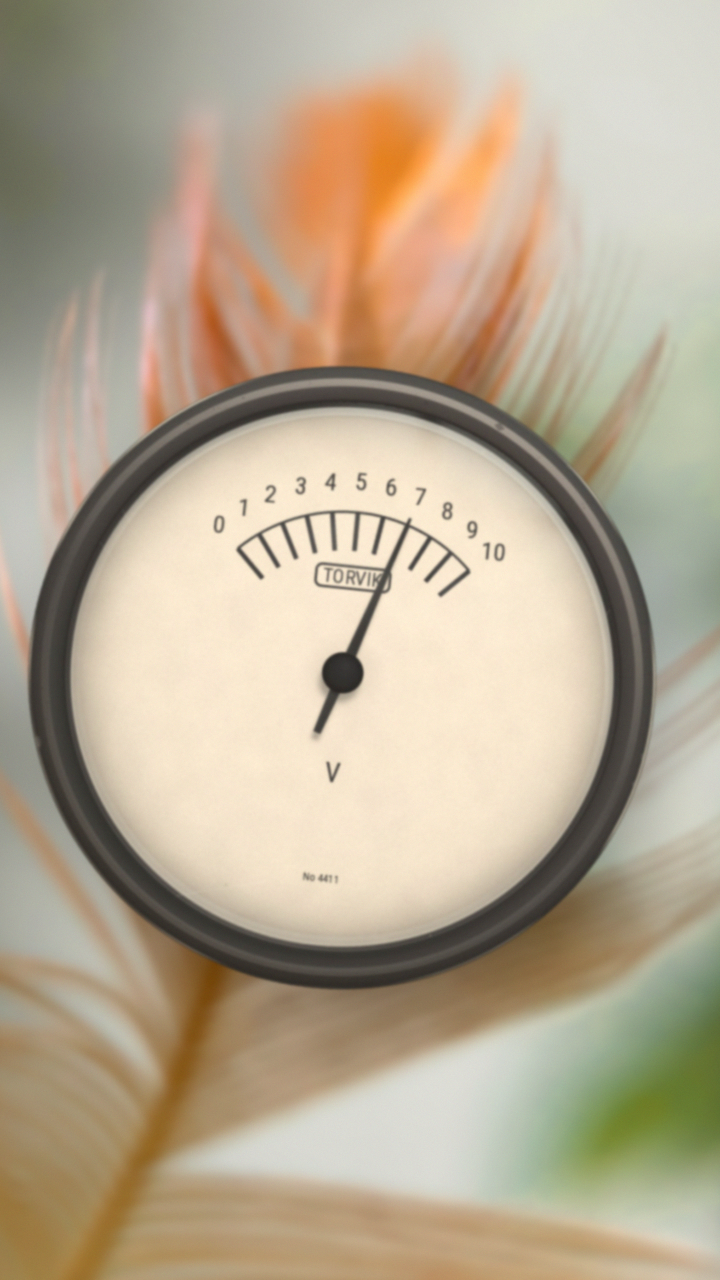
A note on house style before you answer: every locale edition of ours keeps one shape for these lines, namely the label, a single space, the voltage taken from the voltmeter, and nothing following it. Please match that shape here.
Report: 7 V
